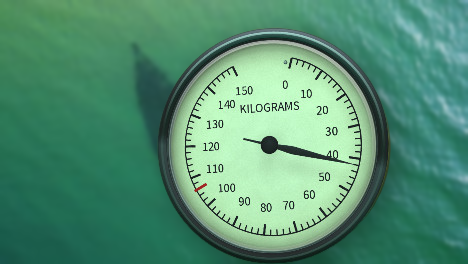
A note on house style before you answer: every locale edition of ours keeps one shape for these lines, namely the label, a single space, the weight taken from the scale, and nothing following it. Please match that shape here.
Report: 42 kg
